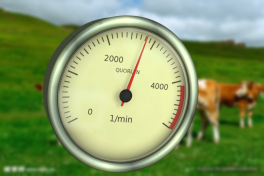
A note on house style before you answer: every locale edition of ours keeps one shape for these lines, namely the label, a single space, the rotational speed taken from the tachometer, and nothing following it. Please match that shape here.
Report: 2800 rpm
